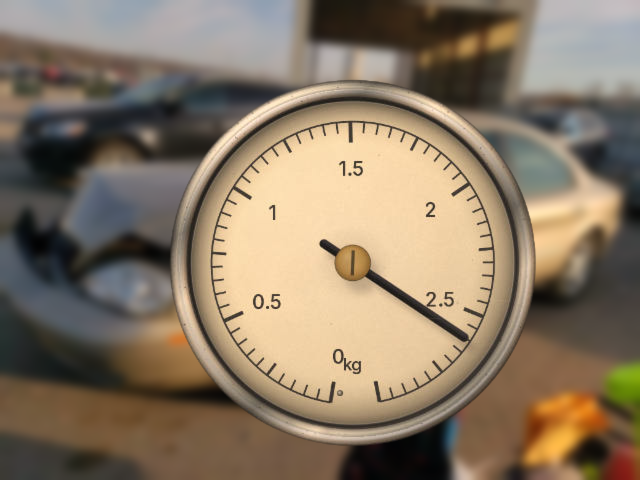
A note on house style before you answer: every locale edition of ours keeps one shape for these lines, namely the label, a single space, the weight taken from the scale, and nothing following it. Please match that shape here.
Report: 2.6 kg
